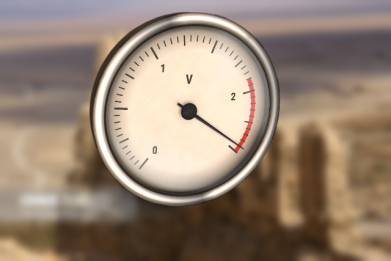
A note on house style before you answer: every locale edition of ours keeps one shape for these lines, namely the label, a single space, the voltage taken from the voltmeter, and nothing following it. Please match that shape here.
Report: 2.45 V
